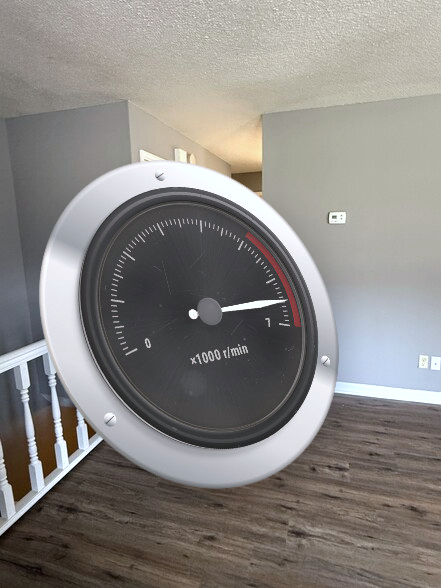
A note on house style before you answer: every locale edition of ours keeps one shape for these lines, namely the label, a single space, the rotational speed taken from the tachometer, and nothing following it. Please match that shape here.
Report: 6500 rpm
